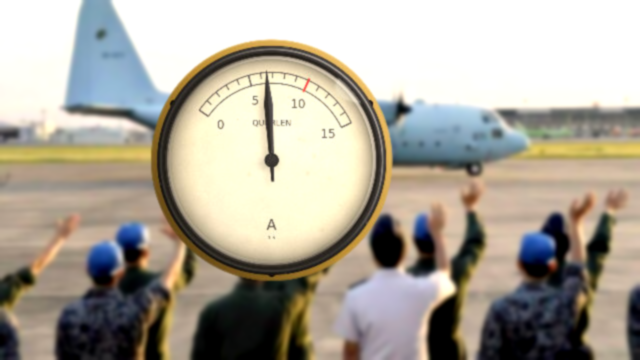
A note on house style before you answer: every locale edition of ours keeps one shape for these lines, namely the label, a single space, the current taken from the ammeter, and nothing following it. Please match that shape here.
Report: 6.5 A
